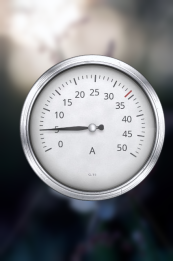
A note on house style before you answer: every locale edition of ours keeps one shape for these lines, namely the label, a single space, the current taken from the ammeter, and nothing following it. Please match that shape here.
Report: 5 A
